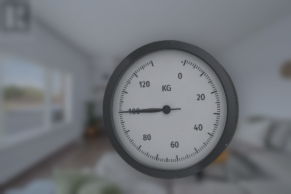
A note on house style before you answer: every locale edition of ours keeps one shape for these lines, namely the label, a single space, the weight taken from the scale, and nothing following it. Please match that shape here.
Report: 100 kg
